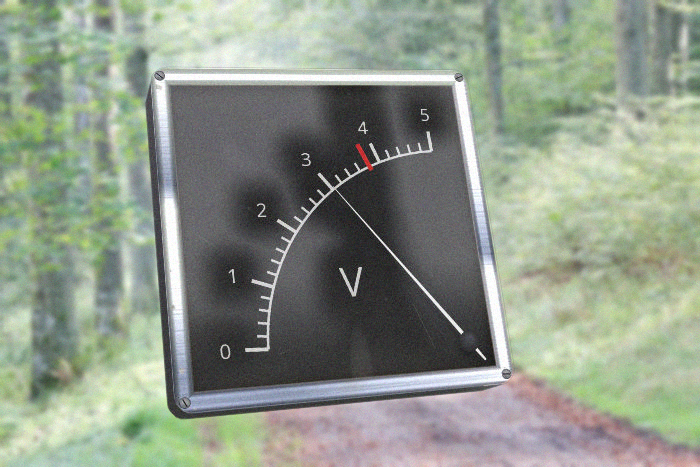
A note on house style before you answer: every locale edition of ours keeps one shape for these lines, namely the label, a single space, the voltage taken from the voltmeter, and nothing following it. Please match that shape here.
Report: 3 V
